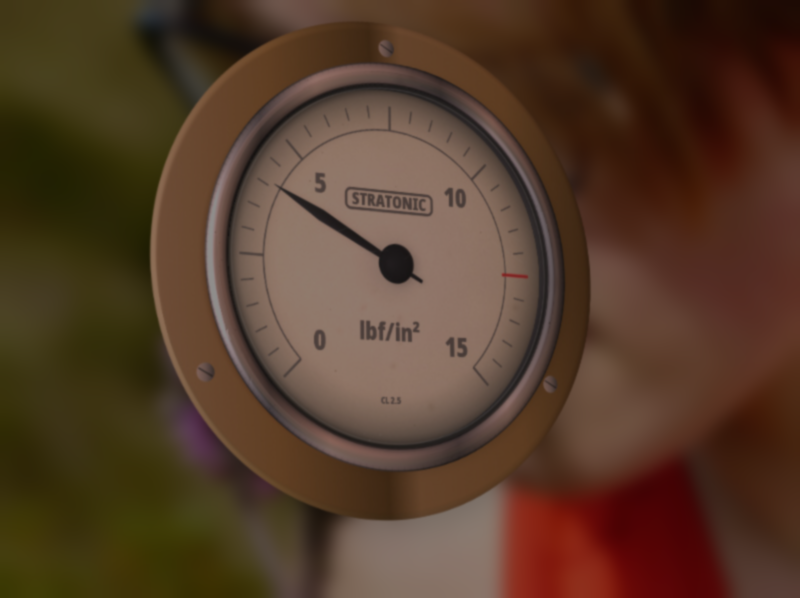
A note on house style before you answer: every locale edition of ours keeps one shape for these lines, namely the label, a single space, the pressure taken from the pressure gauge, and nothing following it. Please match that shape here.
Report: 4 psi
